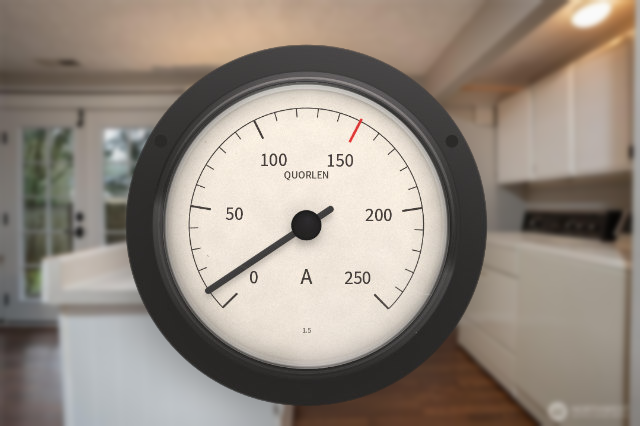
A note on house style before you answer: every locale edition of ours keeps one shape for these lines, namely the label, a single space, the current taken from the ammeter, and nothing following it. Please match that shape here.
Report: 10 A
